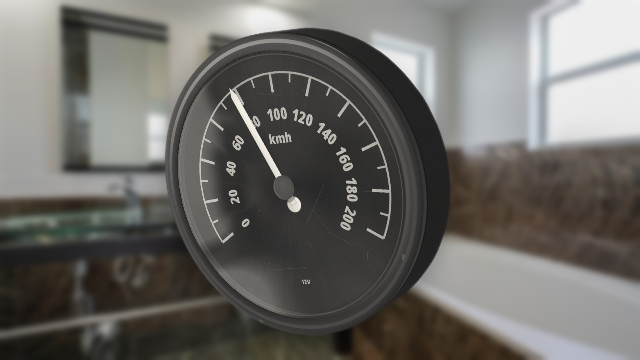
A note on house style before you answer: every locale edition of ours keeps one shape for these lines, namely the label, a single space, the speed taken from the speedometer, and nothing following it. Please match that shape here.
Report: 80 km/h
